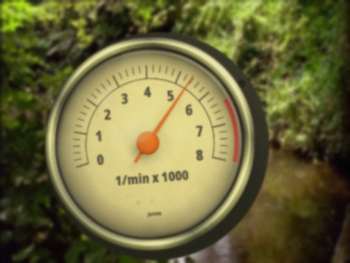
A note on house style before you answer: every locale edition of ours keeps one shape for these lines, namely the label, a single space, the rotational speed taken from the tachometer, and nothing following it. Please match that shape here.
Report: 5400 rpm
